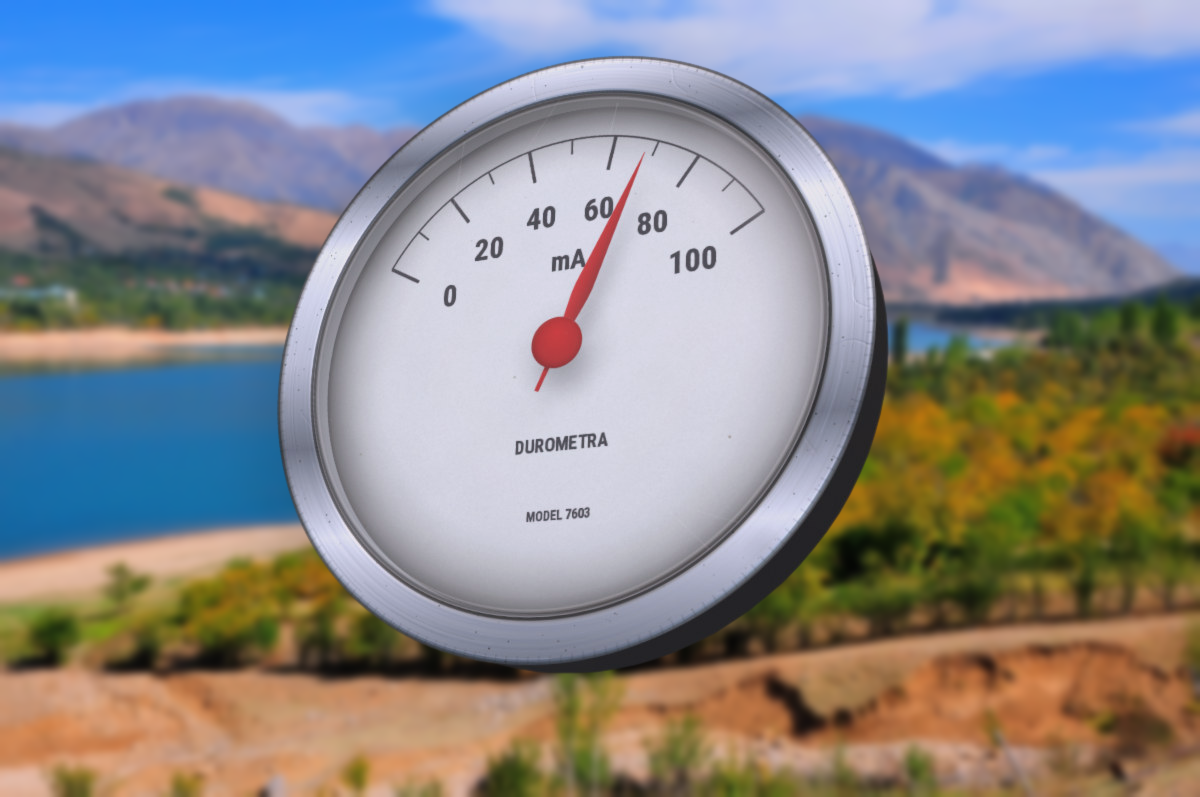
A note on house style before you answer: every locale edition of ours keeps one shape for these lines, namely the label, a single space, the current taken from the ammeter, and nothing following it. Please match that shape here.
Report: 70 mA
